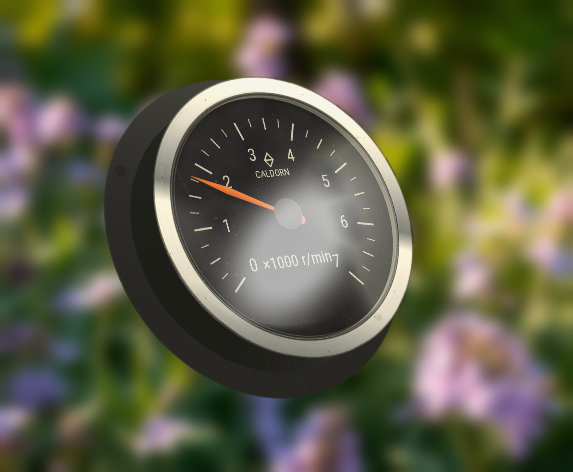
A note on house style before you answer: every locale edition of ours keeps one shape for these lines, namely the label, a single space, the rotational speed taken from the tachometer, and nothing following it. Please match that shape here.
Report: 1750 rpm
